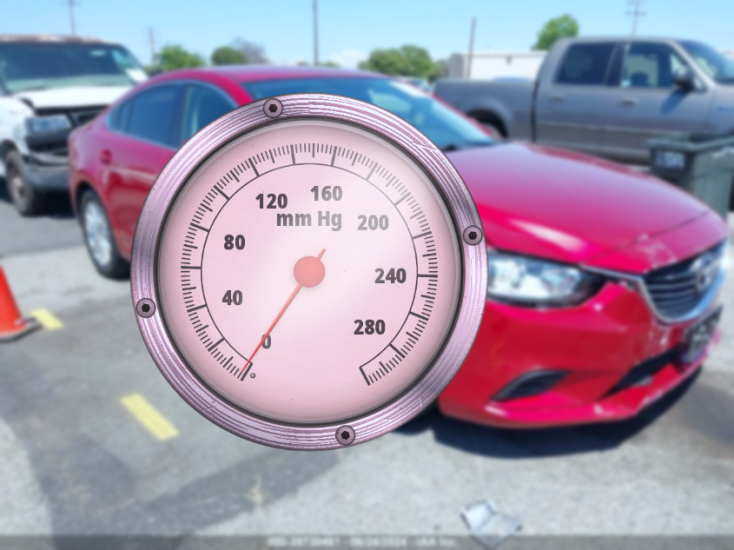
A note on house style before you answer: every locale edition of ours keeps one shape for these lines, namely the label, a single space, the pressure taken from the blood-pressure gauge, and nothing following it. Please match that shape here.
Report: 2 mmHg
